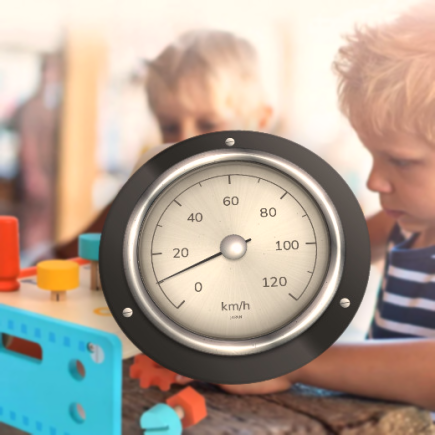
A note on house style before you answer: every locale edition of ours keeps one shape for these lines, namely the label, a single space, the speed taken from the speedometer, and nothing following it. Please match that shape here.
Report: 10 km/h
